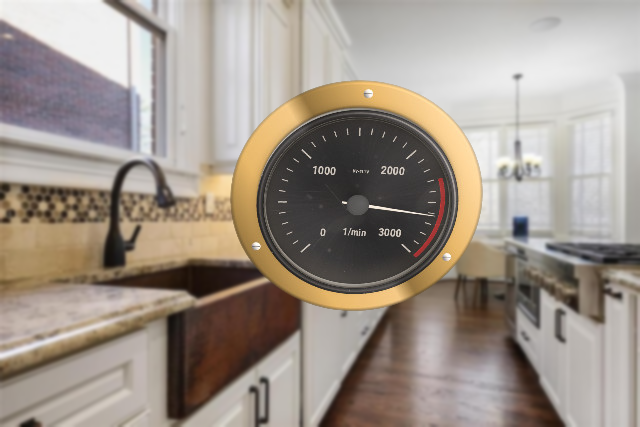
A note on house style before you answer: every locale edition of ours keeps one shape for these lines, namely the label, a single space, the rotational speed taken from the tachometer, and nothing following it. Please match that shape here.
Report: 2600 rpm
